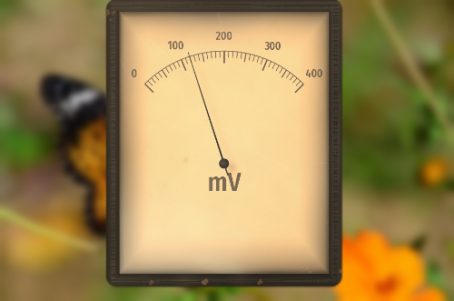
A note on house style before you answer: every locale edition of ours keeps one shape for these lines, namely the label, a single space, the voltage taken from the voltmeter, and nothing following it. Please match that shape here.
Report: 120 mV
